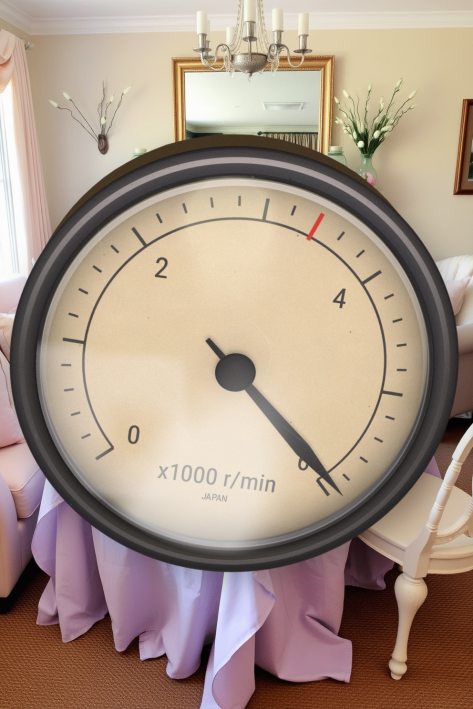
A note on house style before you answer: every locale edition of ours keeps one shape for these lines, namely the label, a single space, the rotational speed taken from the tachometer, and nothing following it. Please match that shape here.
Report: 5900 rpm
